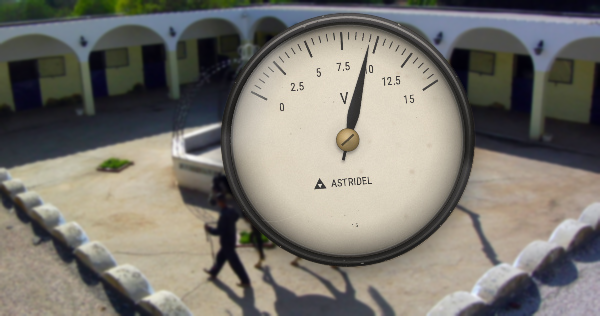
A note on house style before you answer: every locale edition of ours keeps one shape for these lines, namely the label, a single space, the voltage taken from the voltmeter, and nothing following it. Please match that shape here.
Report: 9.5 V
